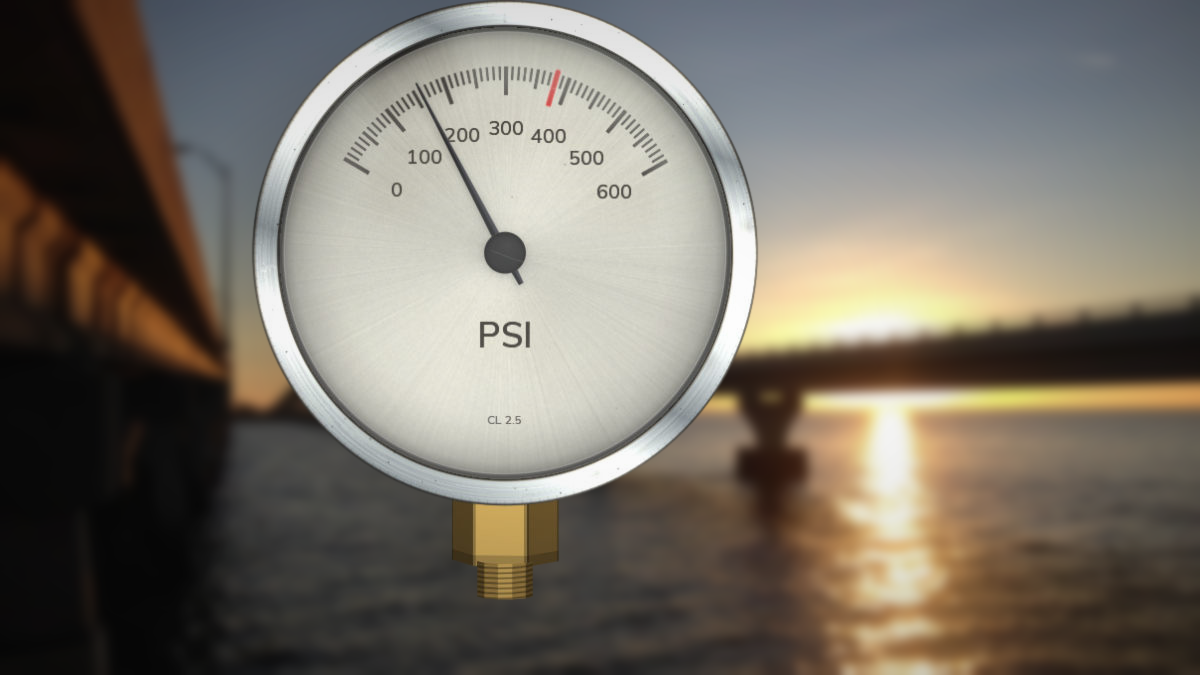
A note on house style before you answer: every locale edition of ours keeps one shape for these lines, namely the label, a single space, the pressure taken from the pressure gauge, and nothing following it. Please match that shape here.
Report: 160 psi
